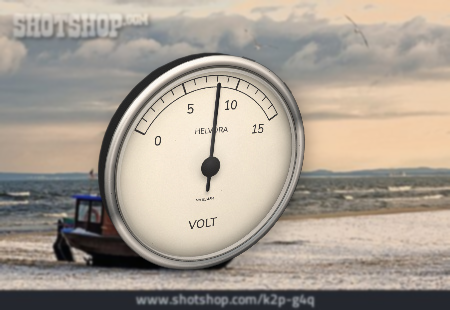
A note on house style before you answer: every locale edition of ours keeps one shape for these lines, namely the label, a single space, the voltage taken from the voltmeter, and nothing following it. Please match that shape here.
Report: 8 V
